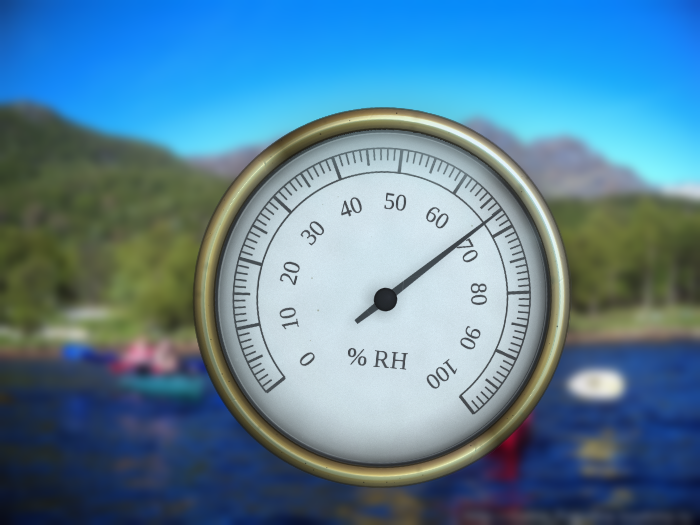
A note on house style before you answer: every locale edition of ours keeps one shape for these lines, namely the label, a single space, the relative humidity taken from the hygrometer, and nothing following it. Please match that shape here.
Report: 67 %
